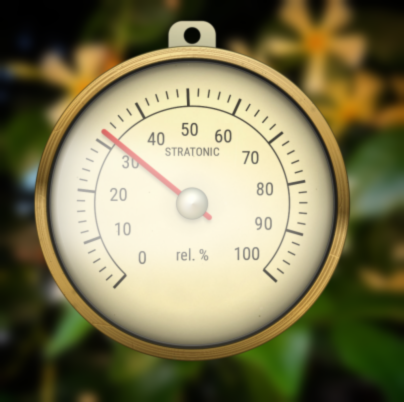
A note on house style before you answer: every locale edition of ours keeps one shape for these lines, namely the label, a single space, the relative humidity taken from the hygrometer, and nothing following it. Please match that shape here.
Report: 32 %
